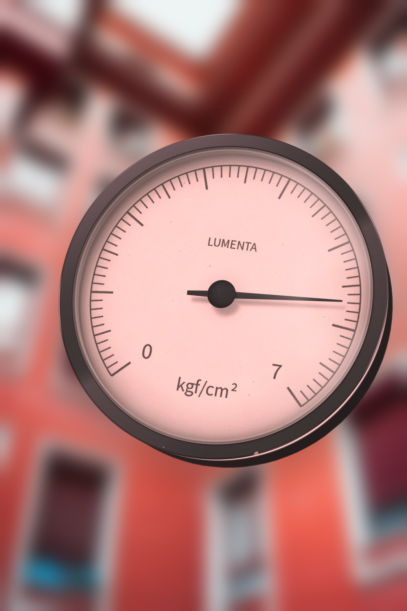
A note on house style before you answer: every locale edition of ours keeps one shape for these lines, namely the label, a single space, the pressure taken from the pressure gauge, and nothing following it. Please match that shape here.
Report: 5.7 kg/cm²
